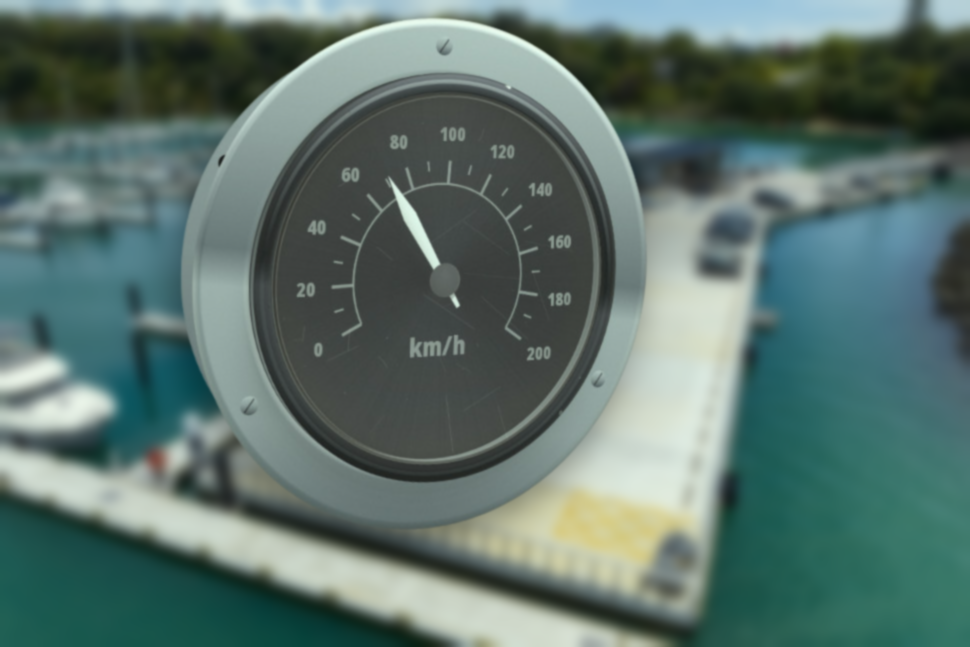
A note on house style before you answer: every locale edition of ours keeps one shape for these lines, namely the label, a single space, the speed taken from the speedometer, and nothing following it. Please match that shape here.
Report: 70 km/h
